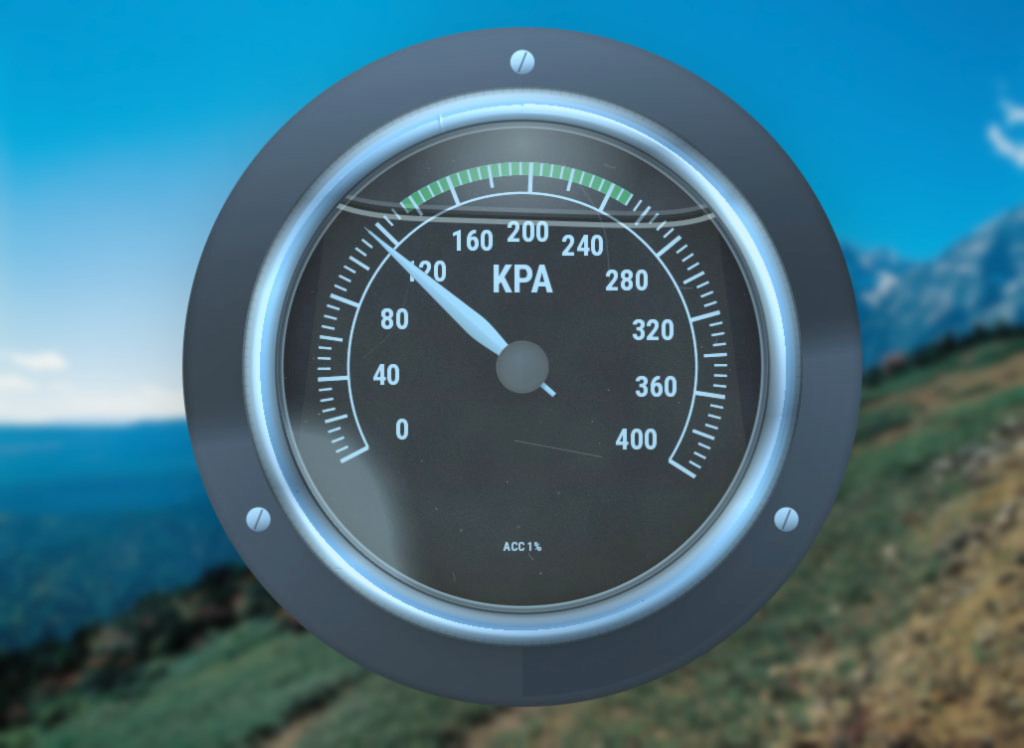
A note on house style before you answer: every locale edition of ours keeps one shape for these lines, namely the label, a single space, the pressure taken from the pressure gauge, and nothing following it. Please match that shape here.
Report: 115 kPa
